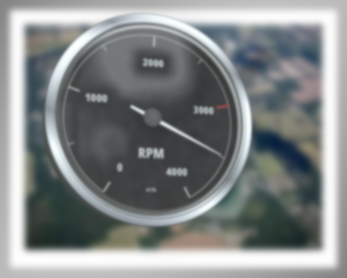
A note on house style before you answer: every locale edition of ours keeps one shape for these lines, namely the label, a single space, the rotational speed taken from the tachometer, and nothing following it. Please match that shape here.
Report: 3500 rpm
